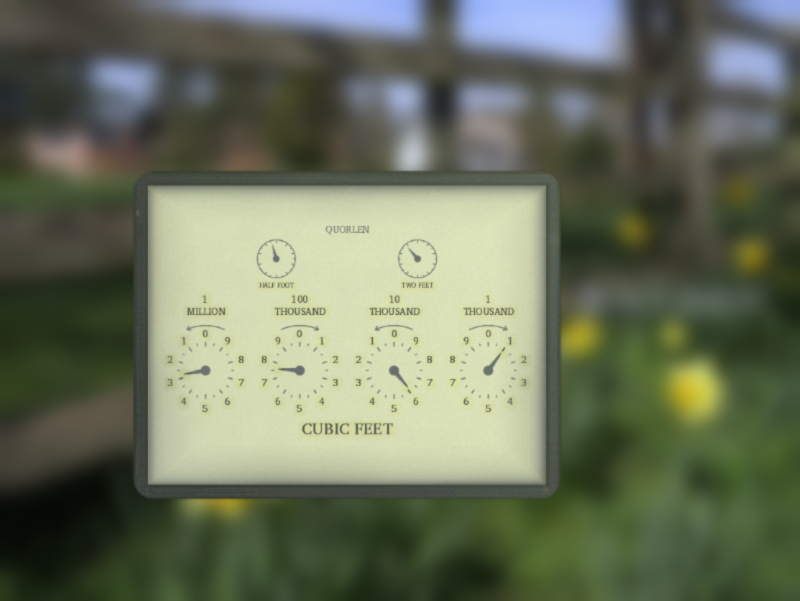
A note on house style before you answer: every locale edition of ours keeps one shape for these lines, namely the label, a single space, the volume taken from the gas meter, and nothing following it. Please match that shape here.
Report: 276100 ft³
